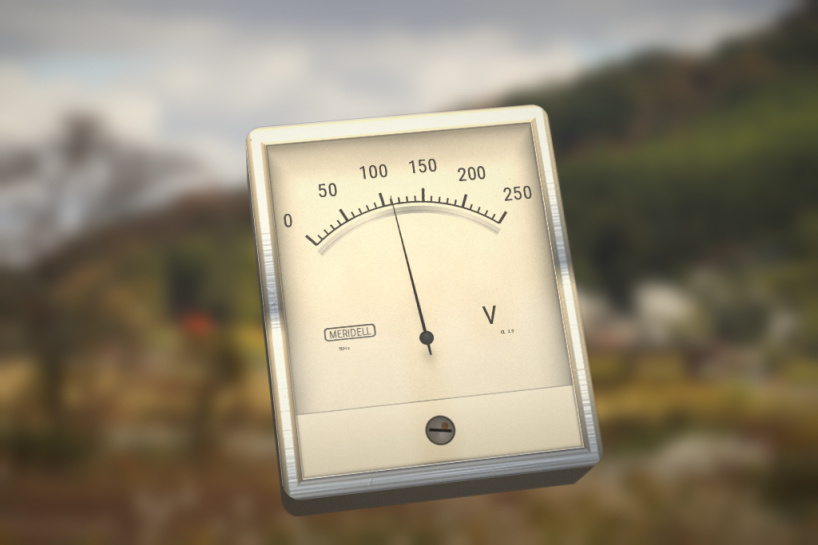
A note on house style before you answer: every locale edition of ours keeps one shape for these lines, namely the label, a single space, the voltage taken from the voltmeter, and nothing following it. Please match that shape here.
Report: 110 V
